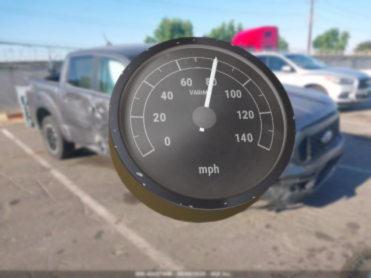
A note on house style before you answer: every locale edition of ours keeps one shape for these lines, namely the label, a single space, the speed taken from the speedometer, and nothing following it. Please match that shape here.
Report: 80 mph
